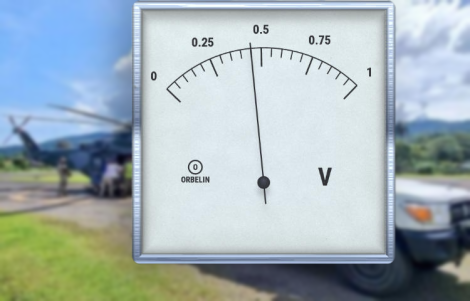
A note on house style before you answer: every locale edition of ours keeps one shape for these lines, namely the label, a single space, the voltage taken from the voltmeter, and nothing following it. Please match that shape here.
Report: 0.45 V
